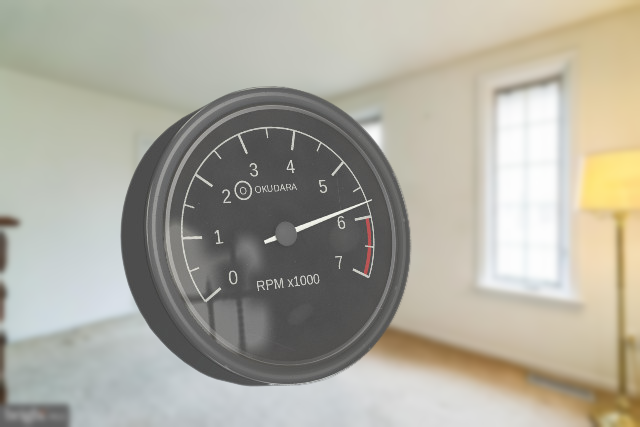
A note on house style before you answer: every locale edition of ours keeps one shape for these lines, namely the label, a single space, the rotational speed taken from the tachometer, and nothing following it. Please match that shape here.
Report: 5750 rpm
